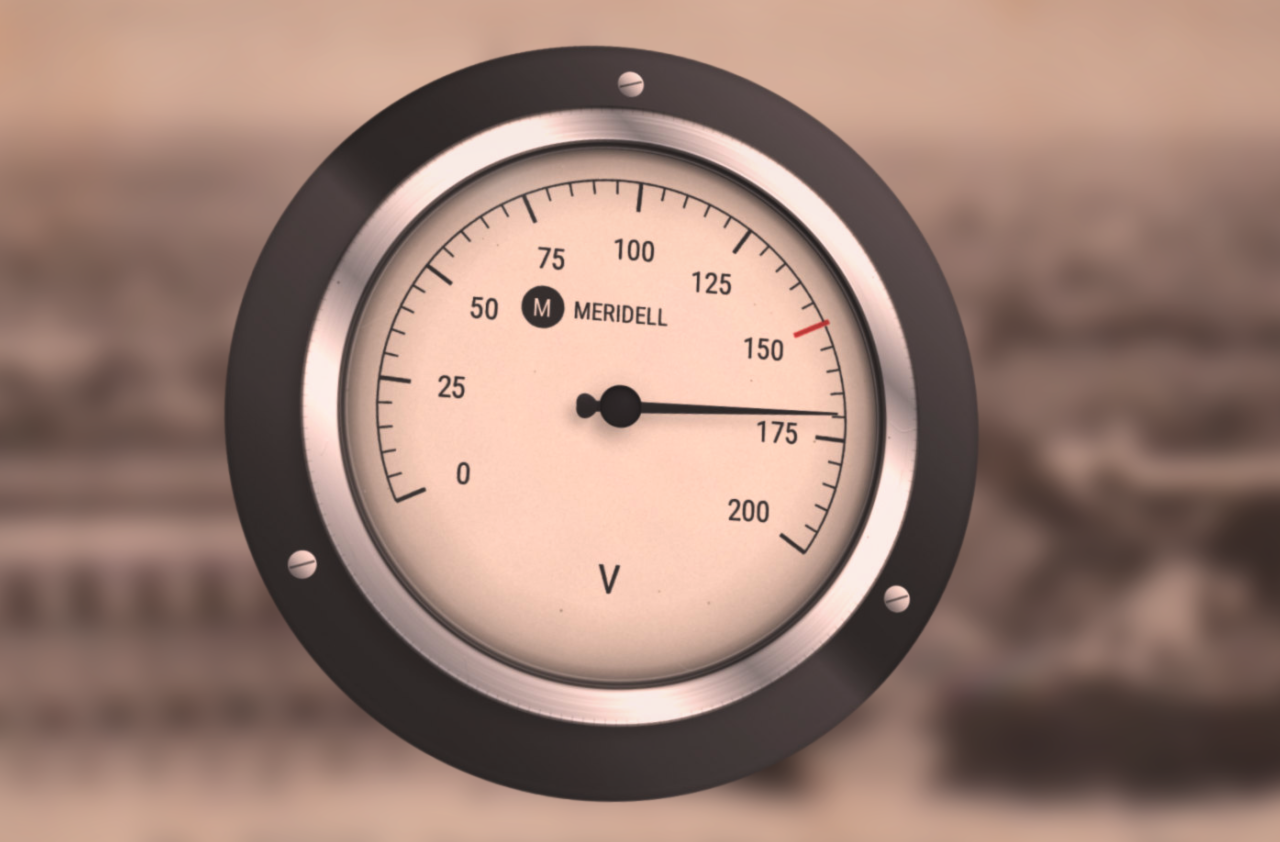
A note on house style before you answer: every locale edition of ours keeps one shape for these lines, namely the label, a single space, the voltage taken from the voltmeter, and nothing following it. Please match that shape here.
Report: 170 V
